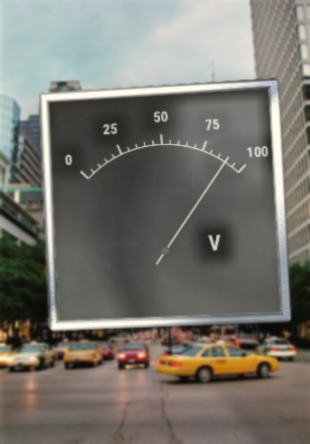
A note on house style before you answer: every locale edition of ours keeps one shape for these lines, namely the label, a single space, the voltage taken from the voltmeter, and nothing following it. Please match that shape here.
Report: 90 V
